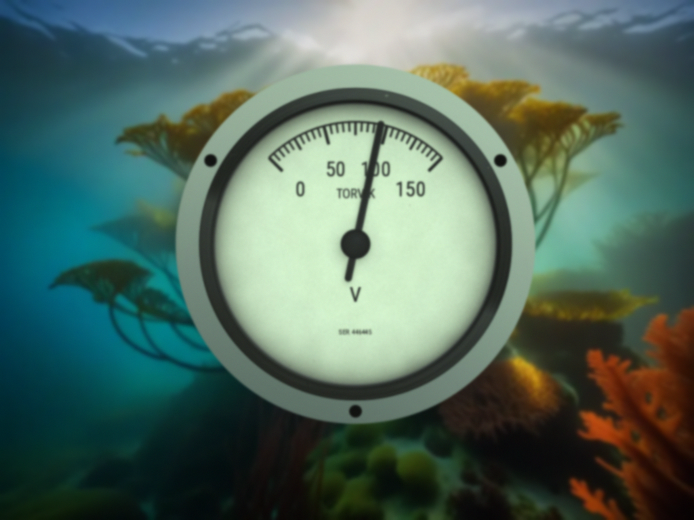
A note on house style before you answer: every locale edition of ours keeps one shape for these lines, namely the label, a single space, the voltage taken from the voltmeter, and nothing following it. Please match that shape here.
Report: 95 V
